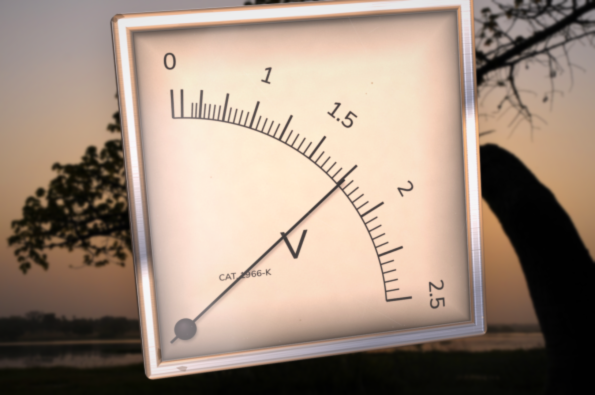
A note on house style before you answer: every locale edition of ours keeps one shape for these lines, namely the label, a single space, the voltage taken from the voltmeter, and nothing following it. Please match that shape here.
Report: 1.75 V
